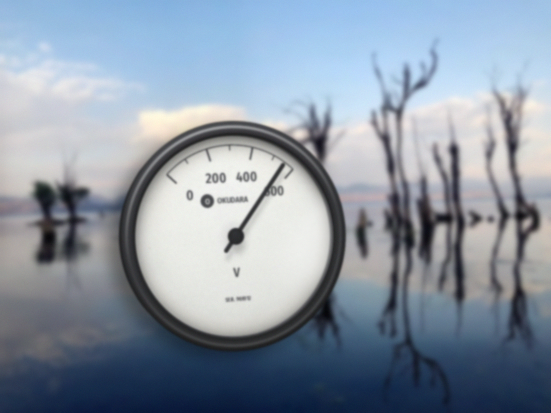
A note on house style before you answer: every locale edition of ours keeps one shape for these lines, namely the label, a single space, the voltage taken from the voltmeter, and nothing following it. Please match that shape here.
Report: 550 V
